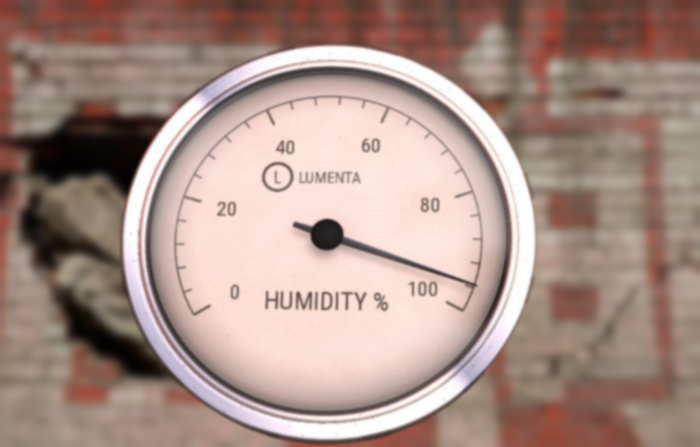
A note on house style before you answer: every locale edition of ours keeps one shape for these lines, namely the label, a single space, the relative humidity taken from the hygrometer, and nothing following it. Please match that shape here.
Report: 96 %
